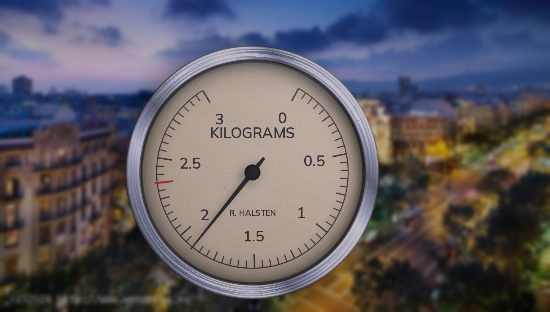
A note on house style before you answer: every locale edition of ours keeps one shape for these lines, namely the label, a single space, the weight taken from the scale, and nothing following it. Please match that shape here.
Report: 1.9 kg
